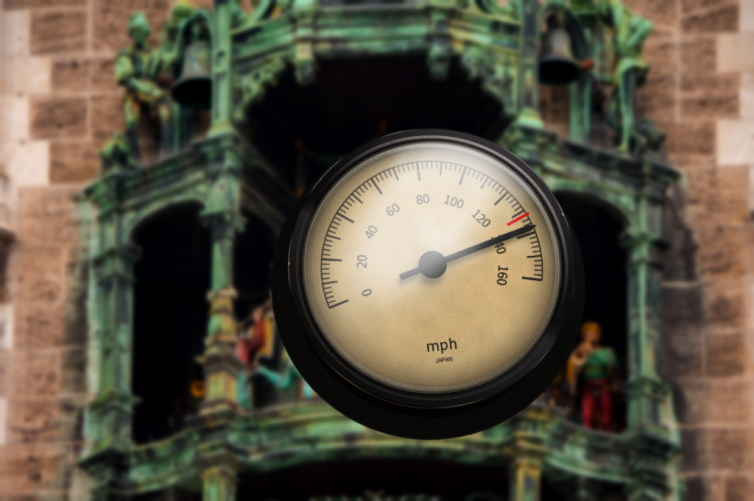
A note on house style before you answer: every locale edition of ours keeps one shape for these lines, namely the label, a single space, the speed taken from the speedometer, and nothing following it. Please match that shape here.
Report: 138 mph
